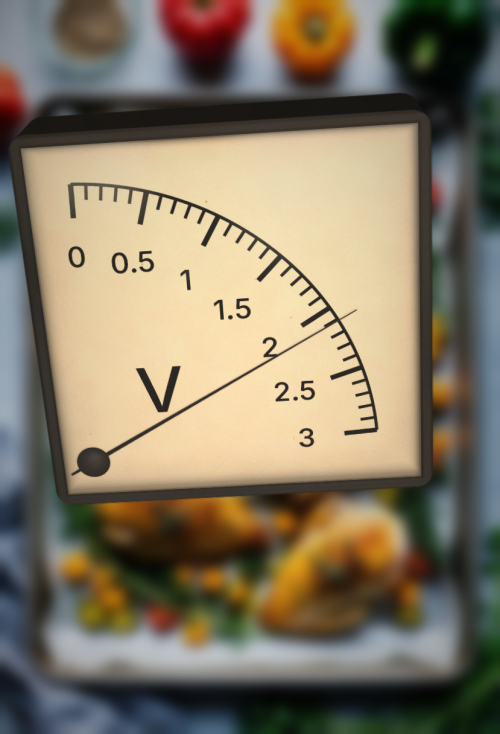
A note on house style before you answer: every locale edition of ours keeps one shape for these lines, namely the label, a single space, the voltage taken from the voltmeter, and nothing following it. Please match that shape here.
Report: 2.1 V
